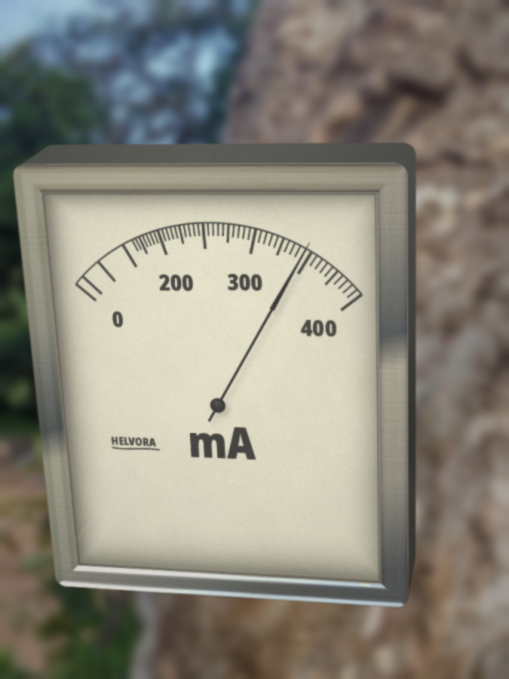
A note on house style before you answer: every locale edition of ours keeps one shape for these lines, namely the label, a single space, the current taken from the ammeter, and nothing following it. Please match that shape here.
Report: 345 mA
